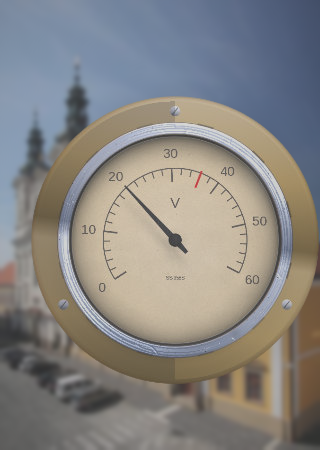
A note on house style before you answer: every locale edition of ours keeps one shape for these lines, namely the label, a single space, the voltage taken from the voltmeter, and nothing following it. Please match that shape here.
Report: 20 V
